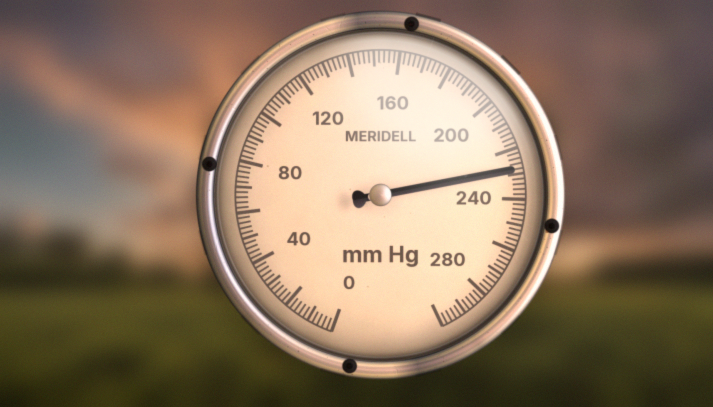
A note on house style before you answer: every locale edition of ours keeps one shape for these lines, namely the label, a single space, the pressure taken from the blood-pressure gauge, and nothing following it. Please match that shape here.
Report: 228 mmHg
